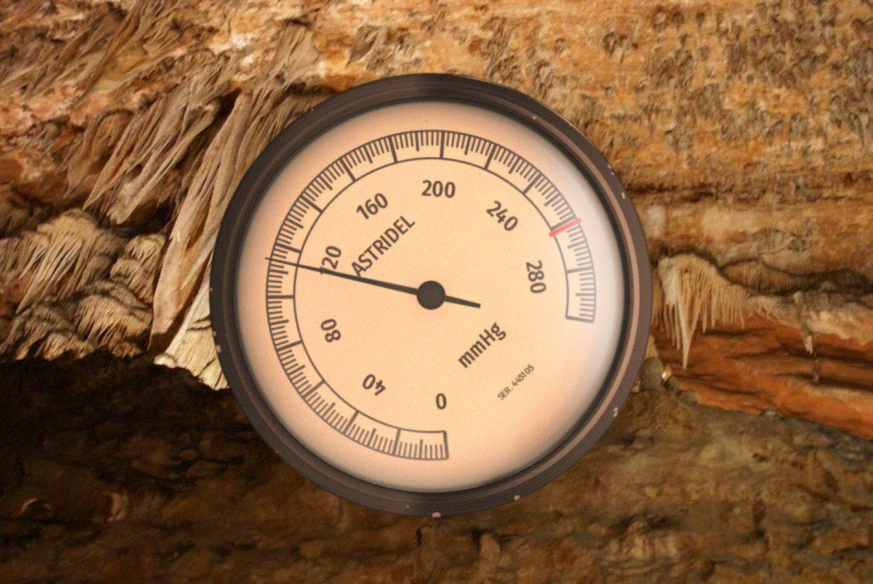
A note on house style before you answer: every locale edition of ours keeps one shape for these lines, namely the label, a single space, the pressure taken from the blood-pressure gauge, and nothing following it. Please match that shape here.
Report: 114 mmHg
